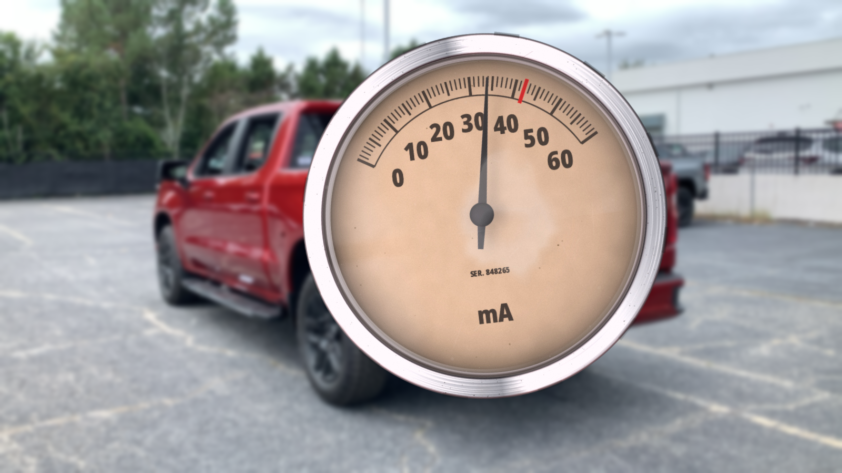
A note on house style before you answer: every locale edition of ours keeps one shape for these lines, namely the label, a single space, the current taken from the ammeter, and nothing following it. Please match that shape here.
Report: 34 mA
